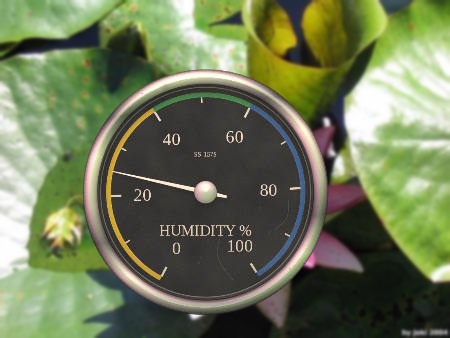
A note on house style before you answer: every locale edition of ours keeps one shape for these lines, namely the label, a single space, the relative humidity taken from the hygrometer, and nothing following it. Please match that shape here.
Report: 25 %
